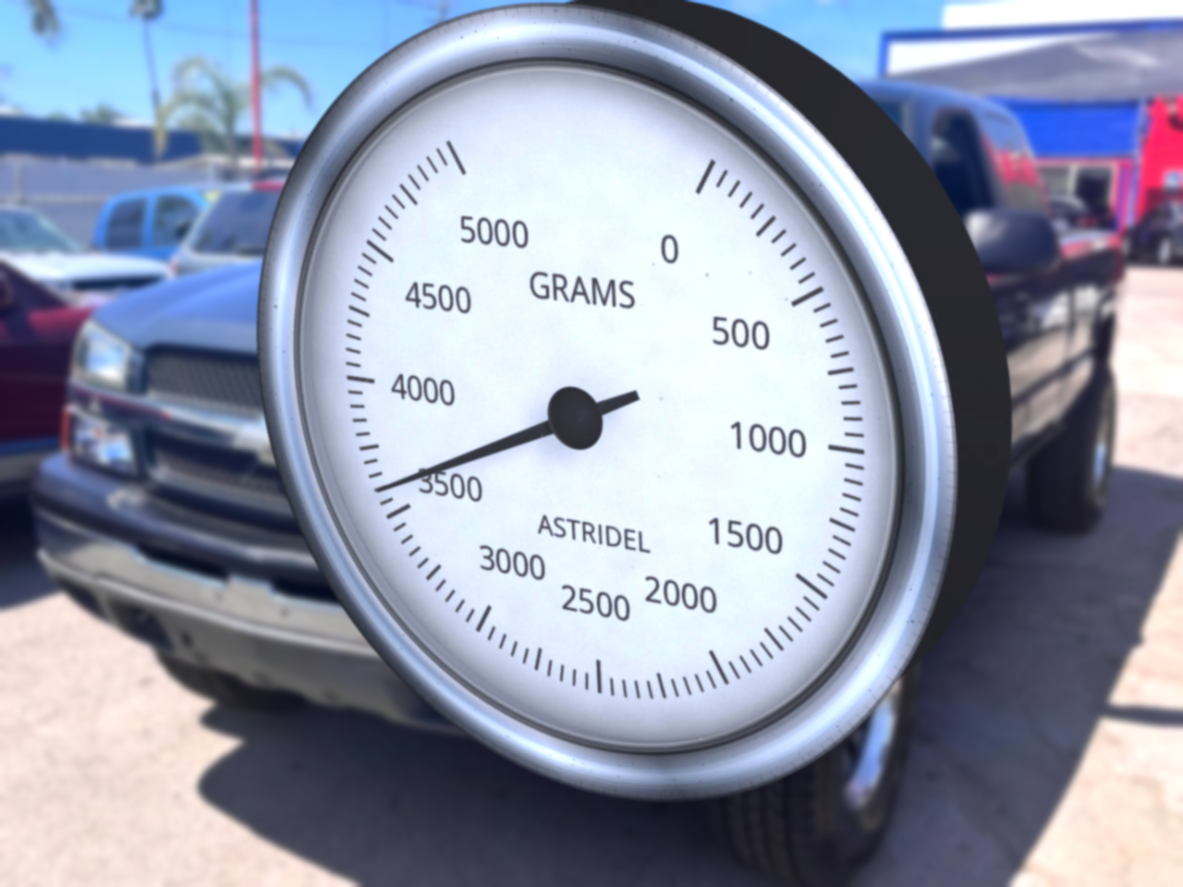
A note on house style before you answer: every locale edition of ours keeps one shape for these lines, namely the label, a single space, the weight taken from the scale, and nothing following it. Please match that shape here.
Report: 3600 g
